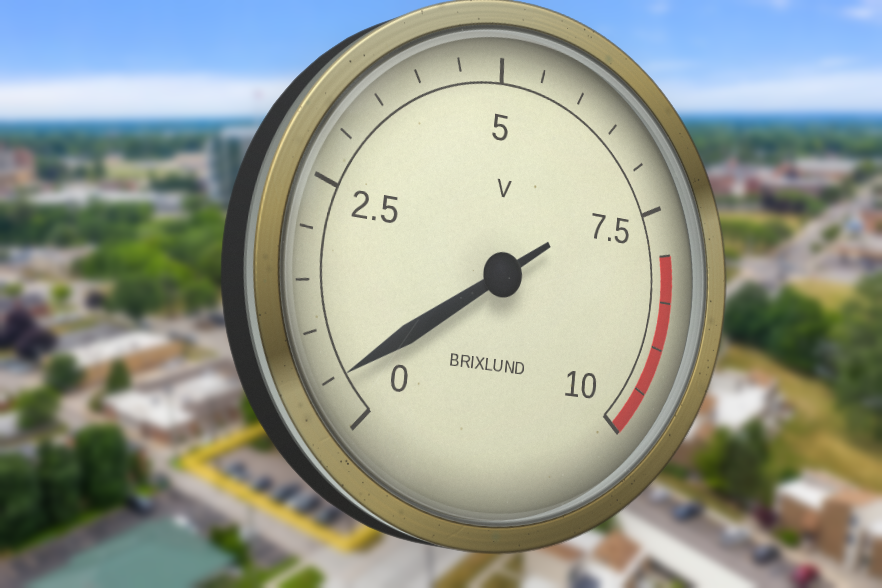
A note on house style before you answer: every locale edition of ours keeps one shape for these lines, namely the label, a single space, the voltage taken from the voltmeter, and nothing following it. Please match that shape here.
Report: 0.5 V
